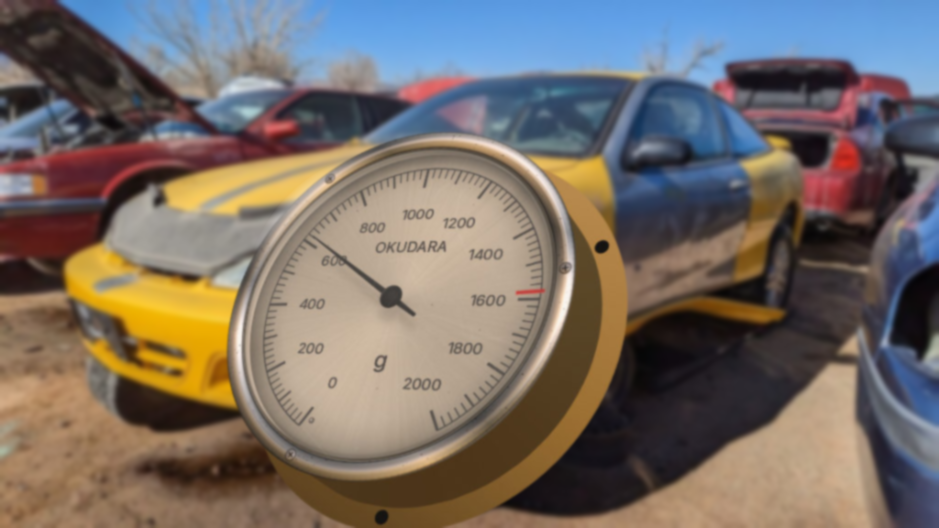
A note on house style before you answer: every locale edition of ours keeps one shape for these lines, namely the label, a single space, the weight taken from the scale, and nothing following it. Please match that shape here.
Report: 620 g
